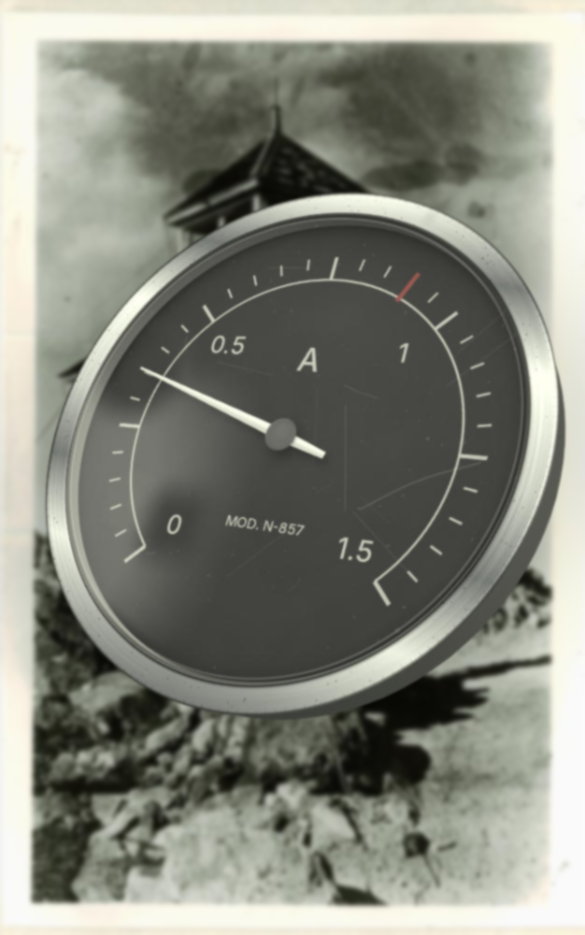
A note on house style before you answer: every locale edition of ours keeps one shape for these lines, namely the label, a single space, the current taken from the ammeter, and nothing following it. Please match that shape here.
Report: 0.35 A
